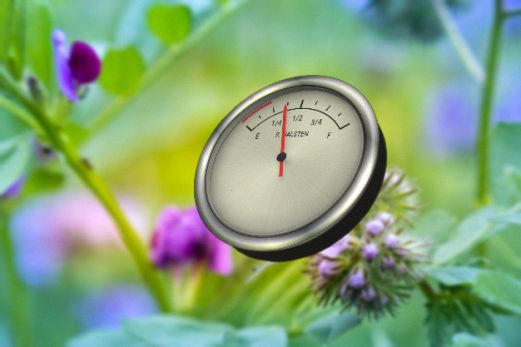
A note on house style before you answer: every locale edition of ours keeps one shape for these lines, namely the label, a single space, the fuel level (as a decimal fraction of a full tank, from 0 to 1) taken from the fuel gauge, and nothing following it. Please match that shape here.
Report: 0.375
